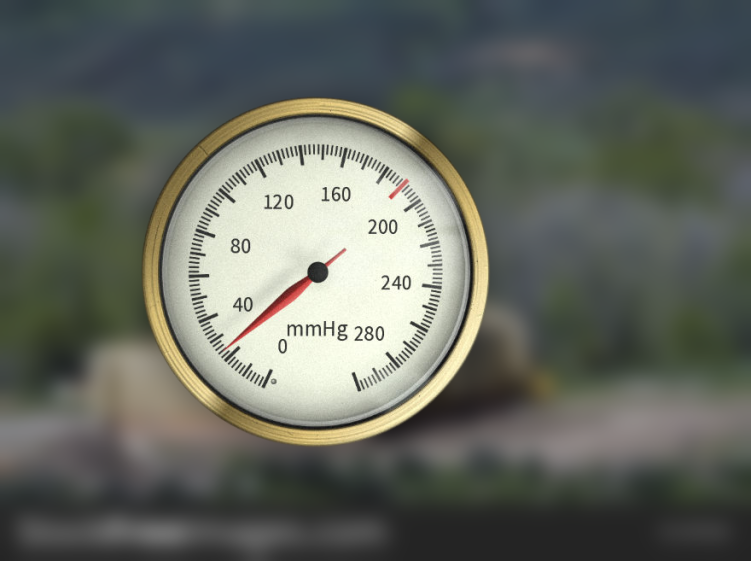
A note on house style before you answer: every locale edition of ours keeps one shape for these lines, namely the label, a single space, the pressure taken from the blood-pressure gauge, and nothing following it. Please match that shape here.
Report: 24 mmHg
